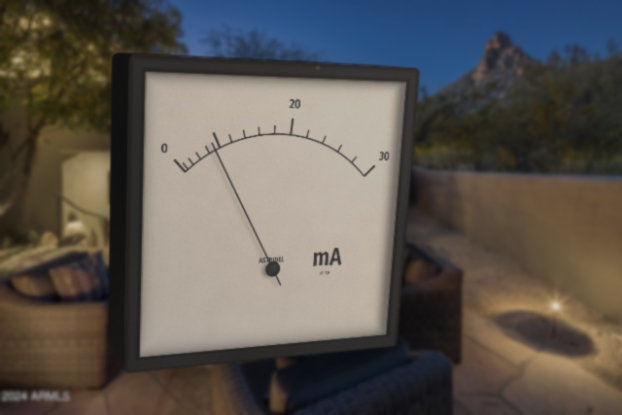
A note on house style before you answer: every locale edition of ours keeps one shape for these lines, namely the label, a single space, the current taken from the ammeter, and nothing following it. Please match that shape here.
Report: 9 mA
